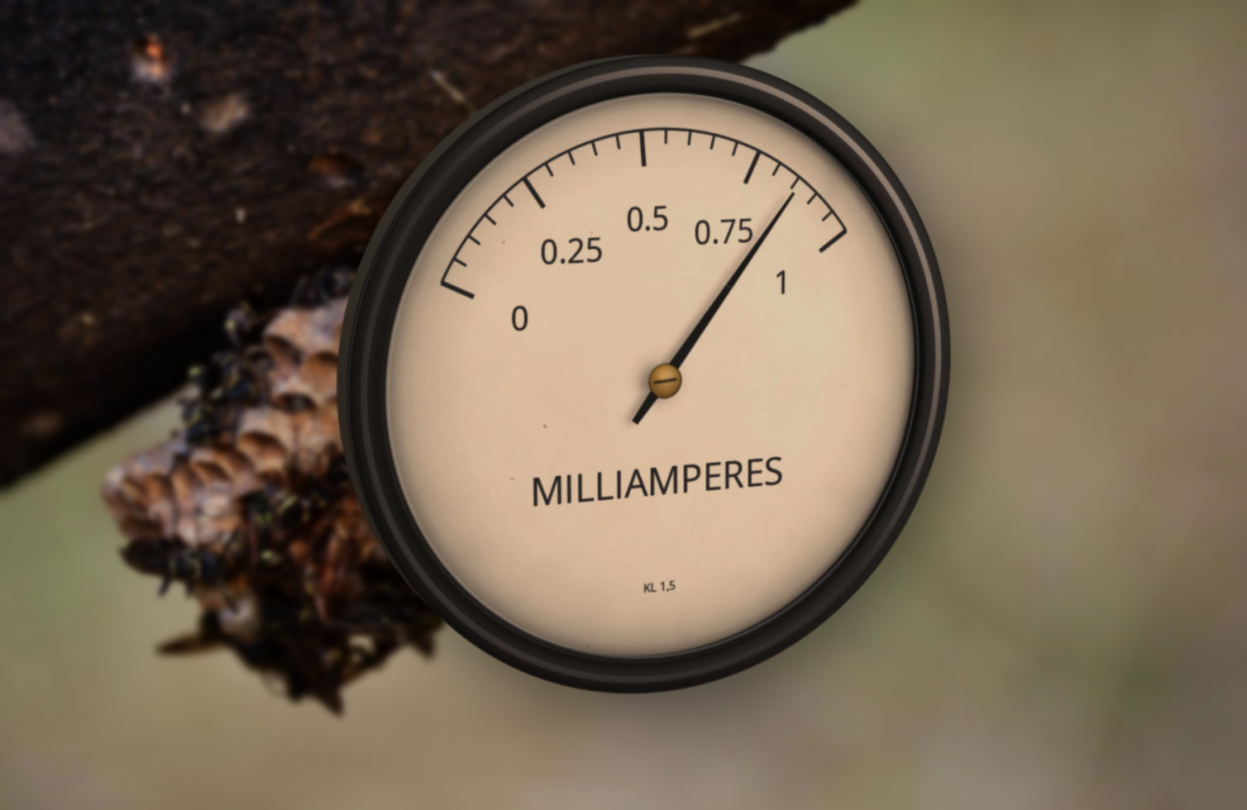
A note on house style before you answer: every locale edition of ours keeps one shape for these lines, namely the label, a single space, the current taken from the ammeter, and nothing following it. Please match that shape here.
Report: 0.85 mA
